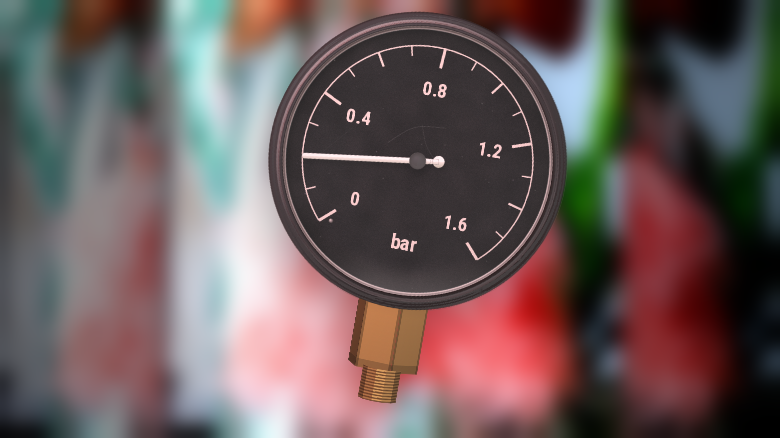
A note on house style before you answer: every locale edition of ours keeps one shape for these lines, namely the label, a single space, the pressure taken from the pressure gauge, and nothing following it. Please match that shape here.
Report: 0.2 bar
